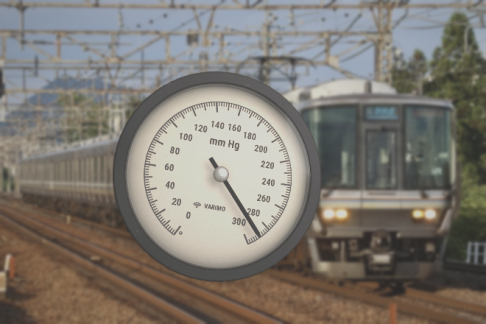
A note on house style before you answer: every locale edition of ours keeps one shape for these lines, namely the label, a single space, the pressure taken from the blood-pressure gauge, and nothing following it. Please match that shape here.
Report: 290 mmHg
